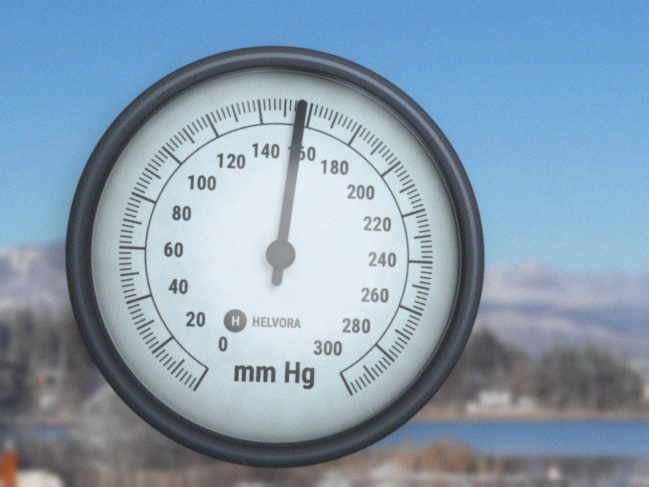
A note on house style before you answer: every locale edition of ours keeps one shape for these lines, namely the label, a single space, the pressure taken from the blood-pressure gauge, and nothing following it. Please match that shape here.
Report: 156 mmHg
